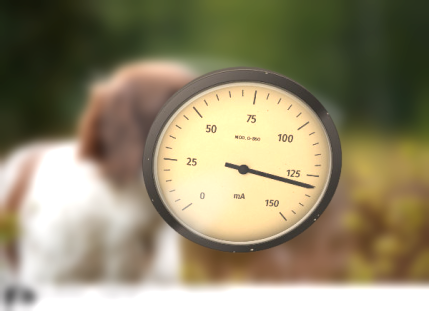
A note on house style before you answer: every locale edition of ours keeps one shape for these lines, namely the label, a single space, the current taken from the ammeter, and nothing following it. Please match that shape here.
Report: 130 mA
